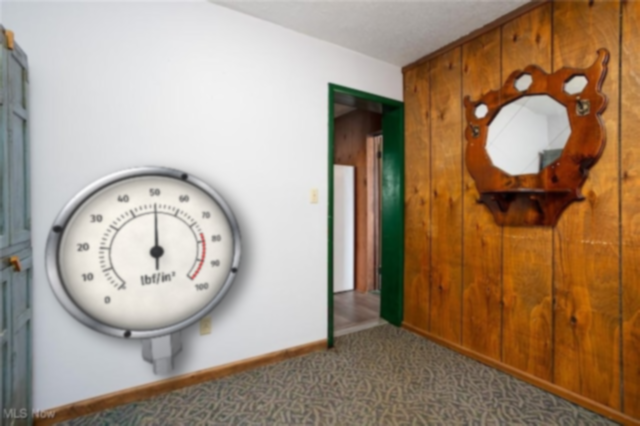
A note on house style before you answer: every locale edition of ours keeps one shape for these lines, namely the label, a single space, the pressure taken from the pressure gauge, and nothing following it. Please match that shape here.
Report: 50 psi
